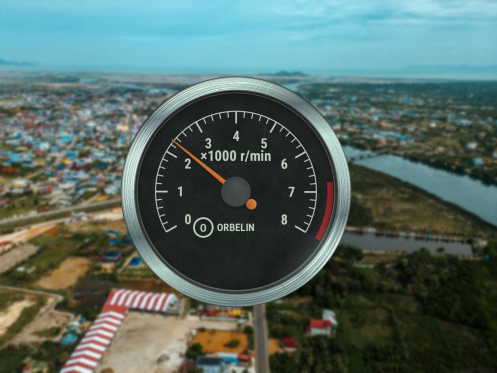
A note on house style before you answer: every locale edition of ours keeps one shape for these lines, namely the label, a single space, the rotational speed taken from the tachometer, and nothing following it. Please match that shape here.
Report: 2300 rpm
